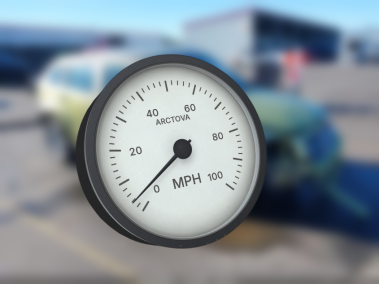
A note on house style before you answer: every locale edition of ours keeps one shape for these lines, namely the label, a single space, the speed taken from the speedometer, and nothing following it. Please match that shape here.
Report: 4 mph
